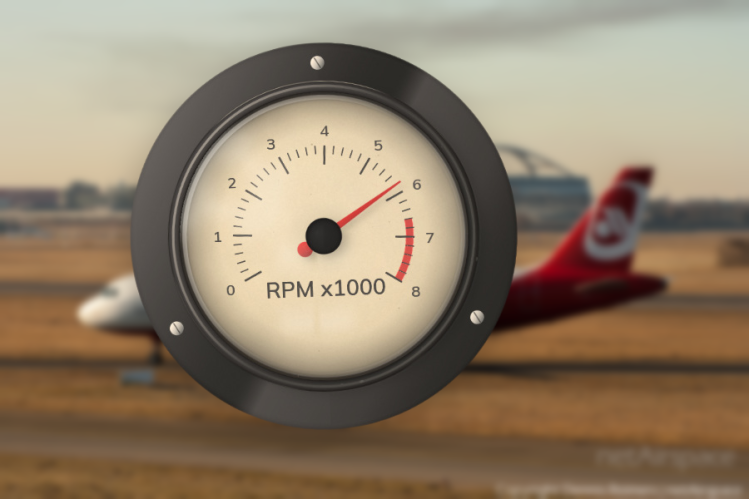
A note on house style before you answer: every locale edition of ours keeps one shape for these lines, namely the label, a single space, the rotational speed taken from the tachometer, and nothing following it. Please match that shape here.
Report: 5800 rpm
